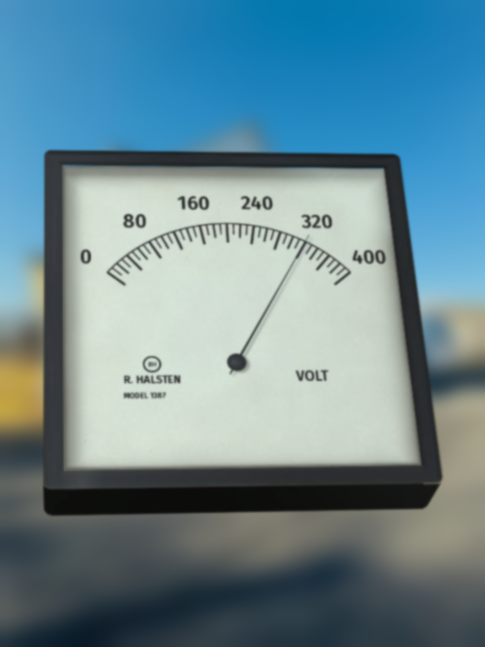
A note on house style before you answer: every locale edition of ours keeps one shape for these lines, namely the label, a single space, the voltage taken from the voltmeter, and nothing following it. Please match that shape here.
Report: 320 V
